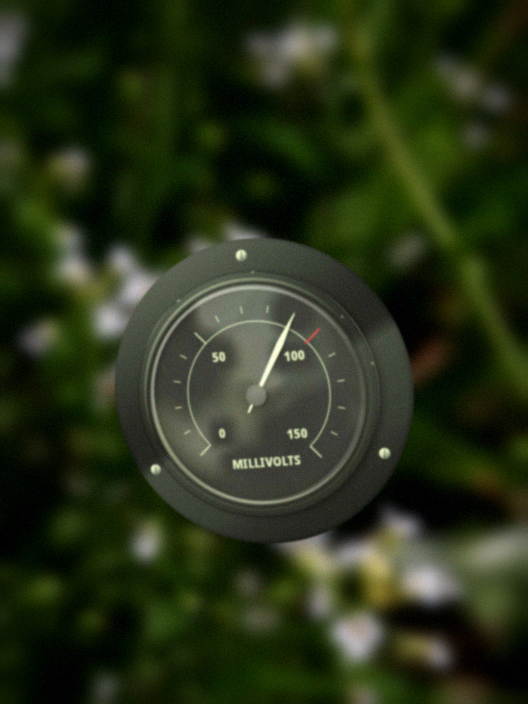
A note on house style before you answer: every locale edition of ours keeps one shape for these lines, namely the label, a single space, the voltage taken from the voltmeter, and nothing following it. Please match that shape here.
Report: 90 mV
